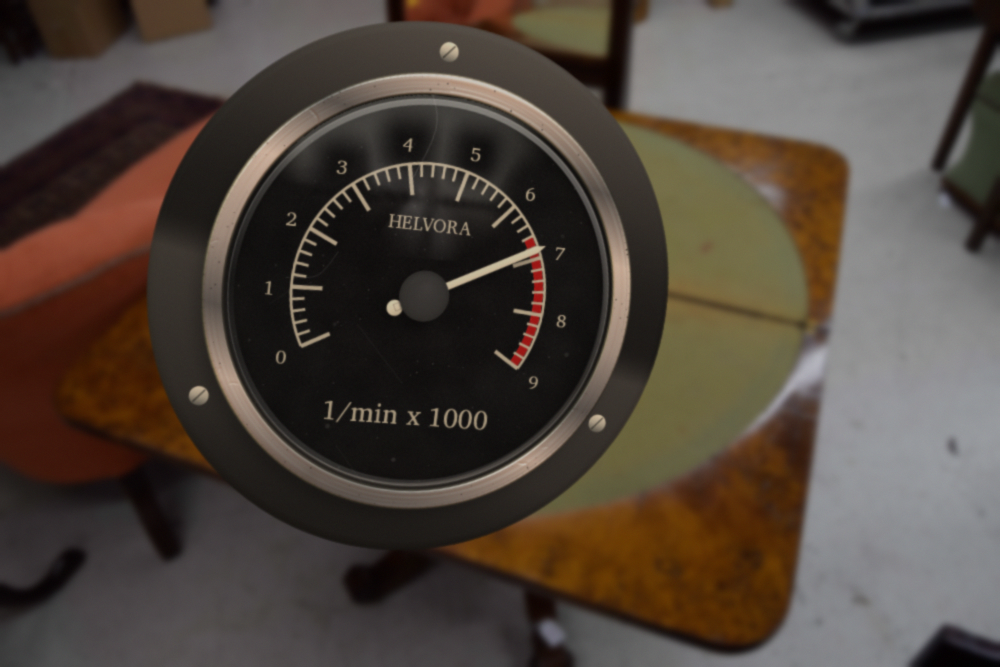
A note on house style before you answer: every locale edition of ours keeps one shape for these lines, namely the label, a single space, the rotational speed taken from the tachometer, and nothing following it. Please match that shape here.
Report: 6800 rpm
